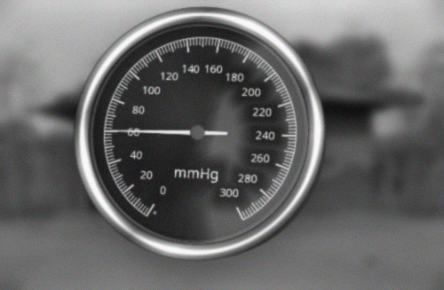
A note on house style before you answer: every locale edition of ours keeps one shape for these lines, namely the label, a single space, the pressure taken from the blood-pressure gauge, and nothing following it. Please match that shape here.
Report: 60 mmHg
